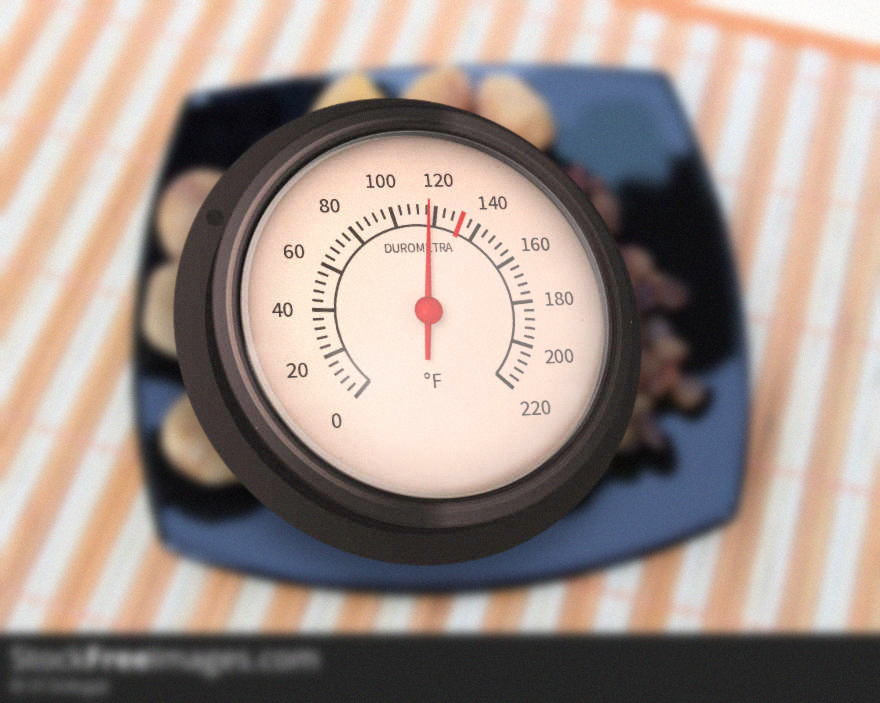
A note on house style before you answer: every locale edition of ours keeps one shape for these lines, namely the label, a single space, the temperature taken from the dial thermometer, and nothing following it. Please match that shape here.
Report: 116 °F
